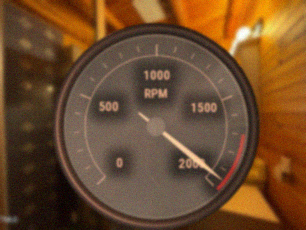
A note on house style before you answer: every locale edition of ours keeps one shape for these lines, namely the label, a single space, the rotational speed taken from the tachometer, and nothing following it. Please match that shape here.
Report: 1950 rpm
